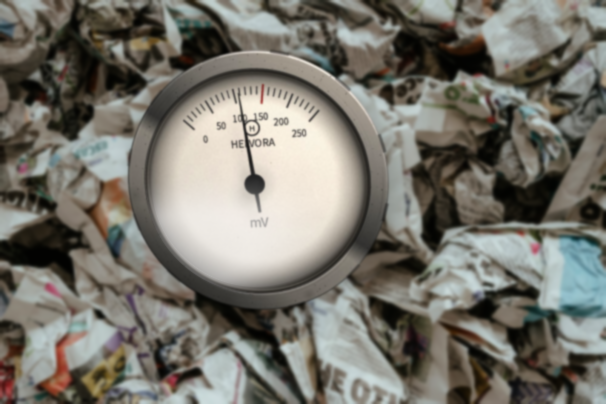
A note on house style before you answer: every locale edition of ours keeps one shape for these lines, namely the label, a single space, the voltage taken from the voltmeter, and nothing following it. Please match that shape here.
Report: 110 mV
